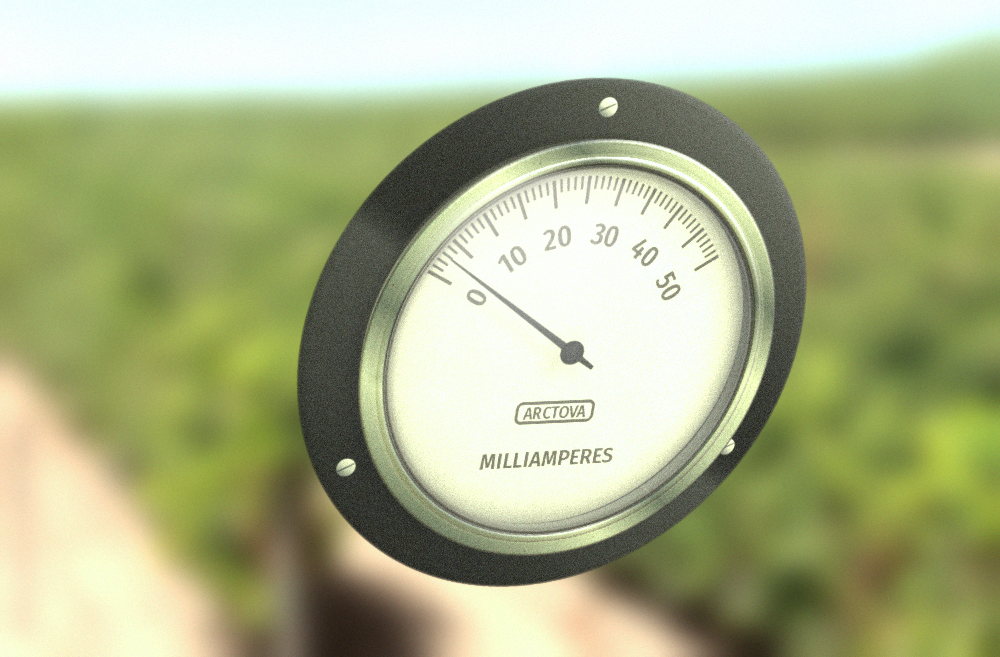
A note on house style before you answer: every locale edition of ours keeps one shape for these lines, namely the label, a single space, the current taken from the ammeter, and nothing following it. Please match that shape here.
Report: 3 mA
